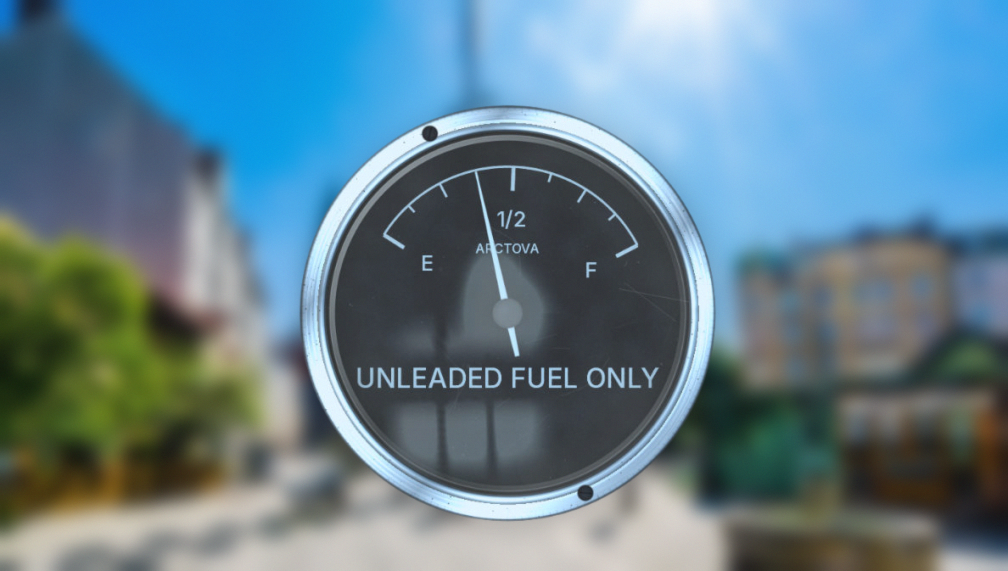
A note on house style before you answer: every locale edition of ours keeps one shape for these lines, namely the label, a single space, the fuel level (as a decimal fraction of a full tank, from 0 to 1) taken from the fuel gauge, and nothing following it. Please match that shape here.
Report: 0.375
